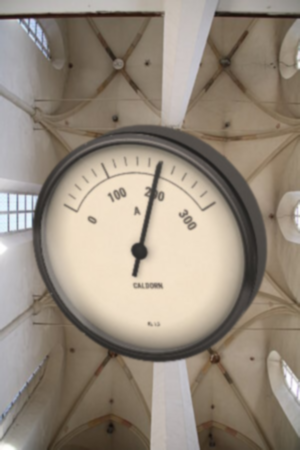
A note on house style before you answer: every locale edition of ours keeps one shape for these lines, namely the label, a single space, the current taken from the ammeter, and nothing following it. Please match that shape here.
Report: 200 A
